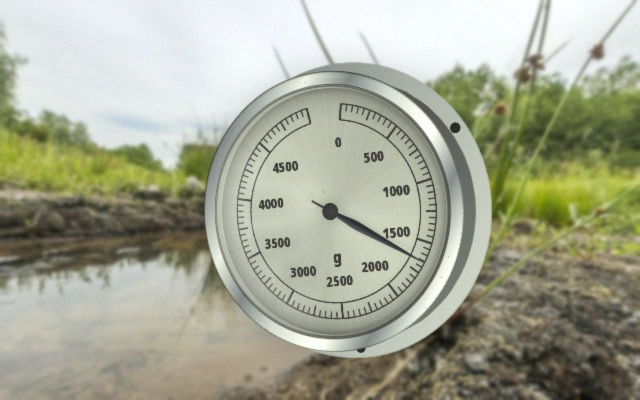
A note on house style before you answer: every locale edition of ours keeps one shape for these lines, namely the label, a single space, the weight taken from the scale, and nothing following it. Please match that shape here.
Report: 1650 g
